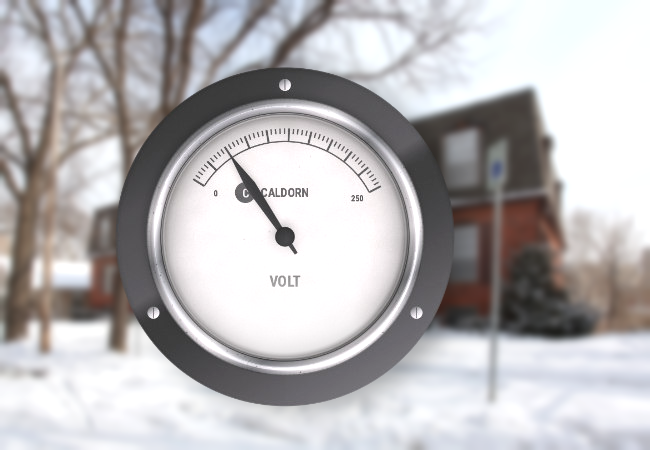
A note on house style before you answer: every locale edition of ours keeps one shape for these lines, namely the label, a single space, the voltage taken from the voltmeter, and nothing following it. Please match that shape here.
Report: 50 V
